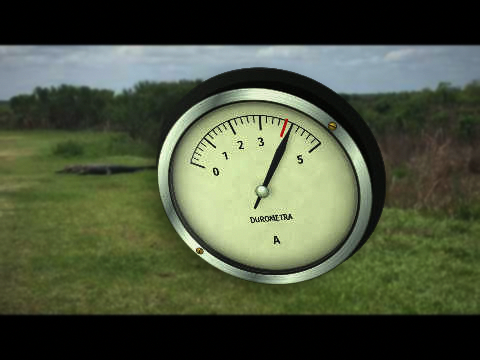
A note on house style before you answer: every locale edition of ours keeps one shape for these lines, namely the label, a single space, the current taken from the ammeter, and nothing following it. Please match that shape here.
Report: 4 A
